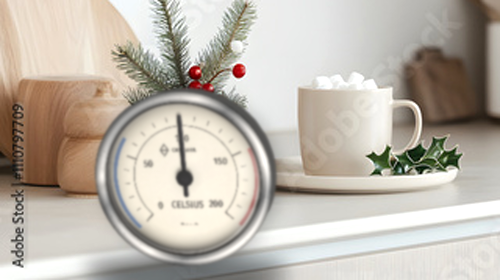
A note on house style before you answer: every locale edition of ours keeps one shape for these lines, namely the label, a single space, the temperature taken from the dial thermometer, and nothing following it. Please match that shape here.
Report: 100 °C
